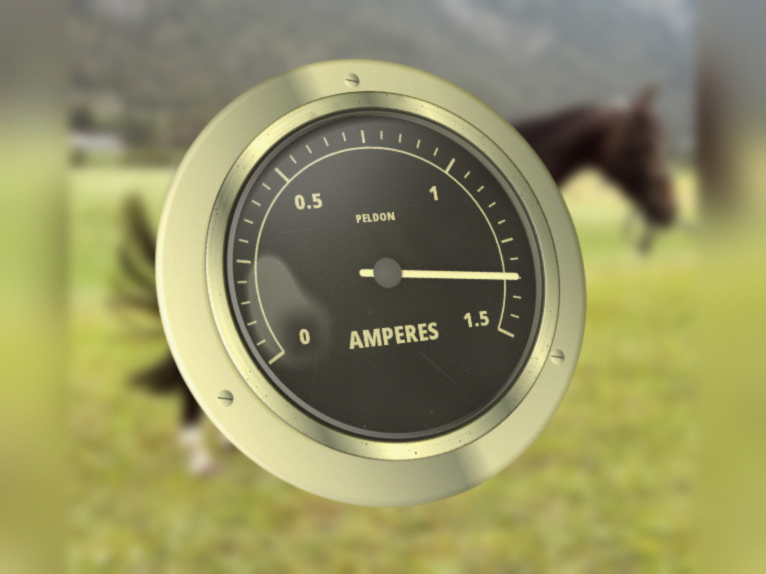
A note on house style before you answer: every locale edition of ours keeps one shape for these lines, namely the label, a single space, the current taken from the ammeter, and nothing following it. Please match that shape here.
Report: 1.35 A
